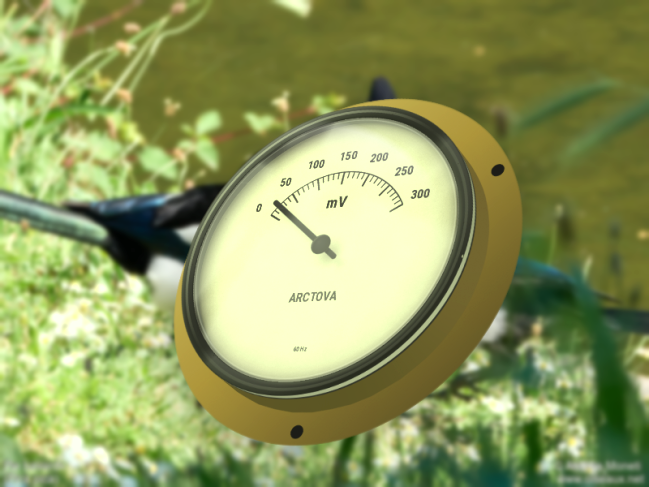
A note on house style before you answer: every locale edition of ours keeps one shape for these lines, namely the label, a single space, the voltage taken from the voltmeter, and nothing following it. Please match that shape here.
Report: 20 mV
